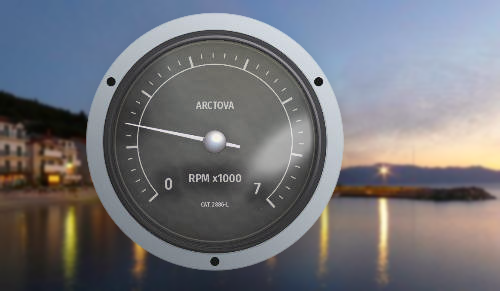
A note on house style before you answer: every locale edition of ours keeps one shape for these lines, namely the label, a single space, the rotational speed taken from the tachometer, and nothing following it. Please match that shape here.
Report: 1400 rpm
